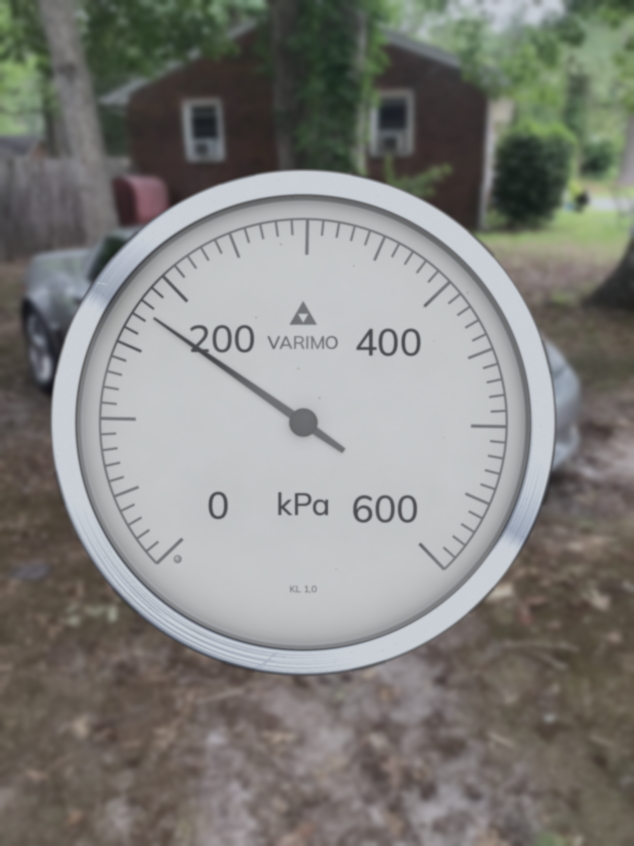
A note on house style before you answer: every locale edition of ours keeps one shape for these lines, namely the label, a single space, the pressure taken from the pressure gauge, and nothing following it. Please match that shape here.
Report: 175 kPa
